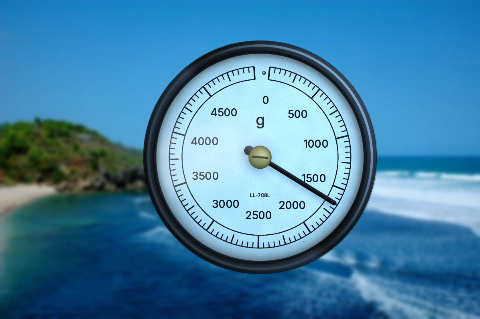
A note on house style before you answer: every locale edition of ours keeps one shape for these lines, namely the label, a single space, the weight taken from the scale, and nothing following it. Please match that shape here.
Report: 1650 g
